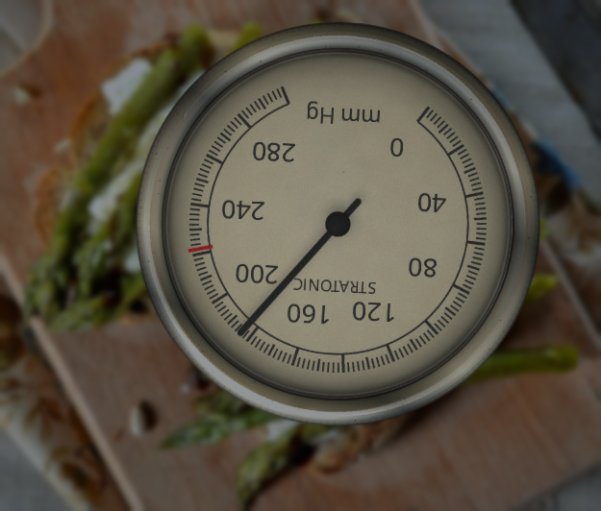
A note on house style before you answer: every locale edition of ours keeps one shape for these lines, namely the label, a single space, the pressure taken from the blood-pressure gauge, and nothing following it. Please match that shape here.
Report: 184 mmHg
